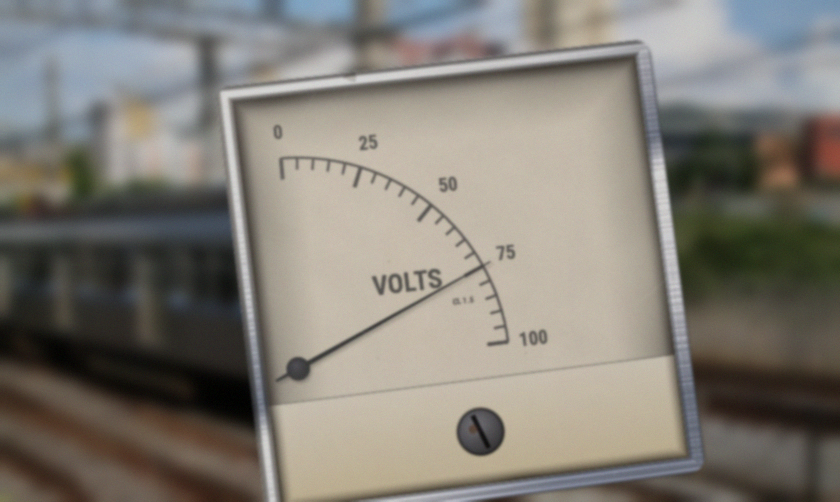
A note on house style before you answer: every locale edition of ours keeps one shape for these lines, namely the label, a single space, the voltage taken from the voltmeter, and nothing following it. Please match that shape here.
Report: 75 V
